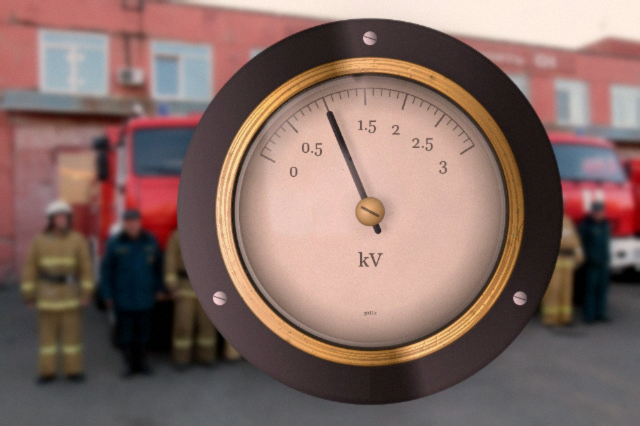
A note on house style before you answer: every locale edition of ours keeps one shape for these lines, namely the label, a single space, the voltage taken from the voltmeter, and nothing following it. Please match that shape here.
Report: 1 kV
